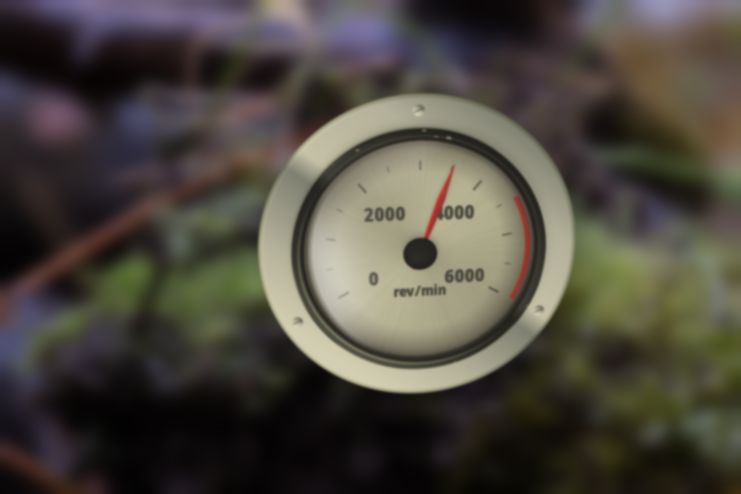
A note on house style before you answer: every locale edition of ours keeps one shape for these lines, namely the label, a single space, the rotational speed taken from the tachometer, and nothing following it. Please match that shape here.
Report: 3500 rpm
